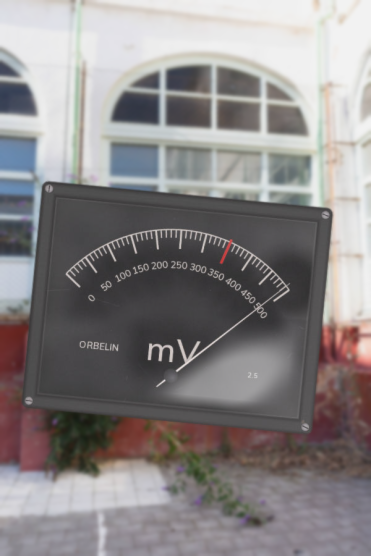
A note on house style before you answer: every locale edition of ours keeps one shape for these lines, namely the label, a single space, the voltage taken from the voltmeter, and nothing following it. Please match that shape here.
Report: 490 mV
